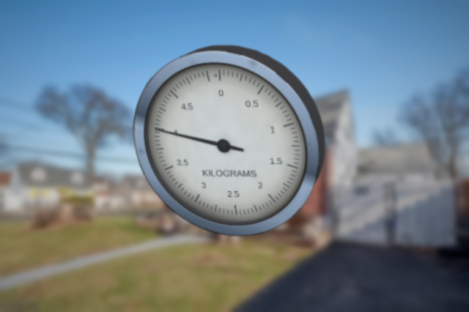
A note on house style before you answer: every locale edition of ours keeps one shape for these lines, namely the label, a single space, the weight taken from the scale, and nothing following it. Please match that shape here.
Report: 4 kg
